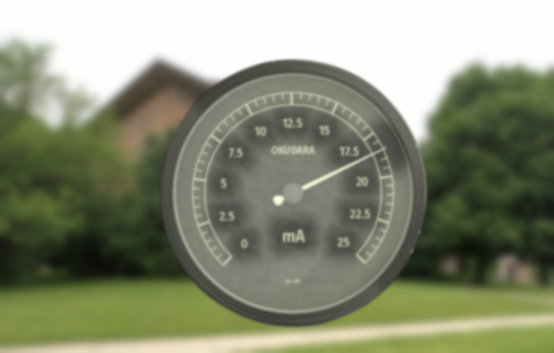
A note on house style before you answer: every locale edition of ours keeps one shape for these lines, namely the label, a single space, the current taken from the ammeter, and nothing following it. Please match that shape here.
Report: 18.5 mA
